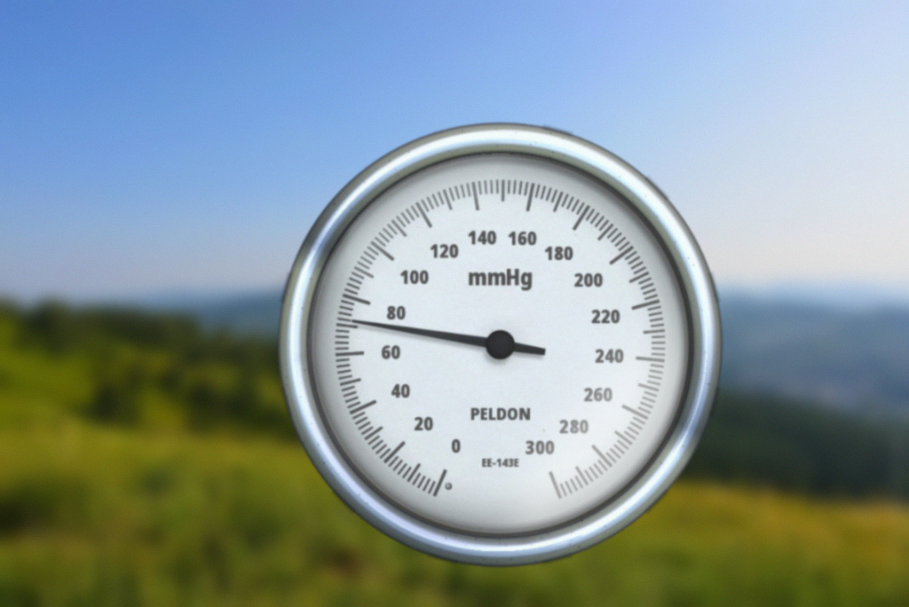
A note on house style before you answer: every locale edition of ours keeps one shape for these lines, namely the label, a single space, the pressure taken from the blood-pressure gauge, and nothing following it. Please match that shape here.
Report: 72 mmHg
